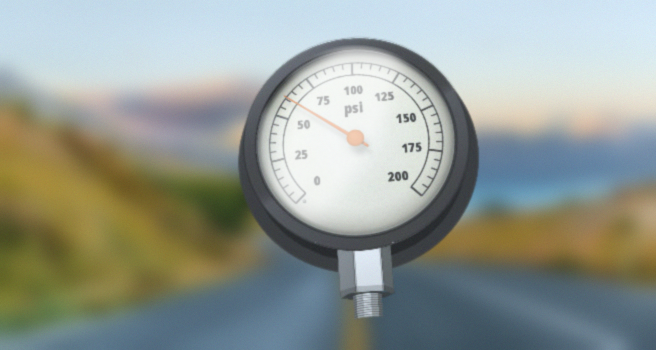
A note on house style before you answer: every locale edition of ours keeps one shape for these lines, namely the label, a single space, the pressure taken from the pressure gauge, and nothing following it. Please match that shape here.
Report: 60 psi
